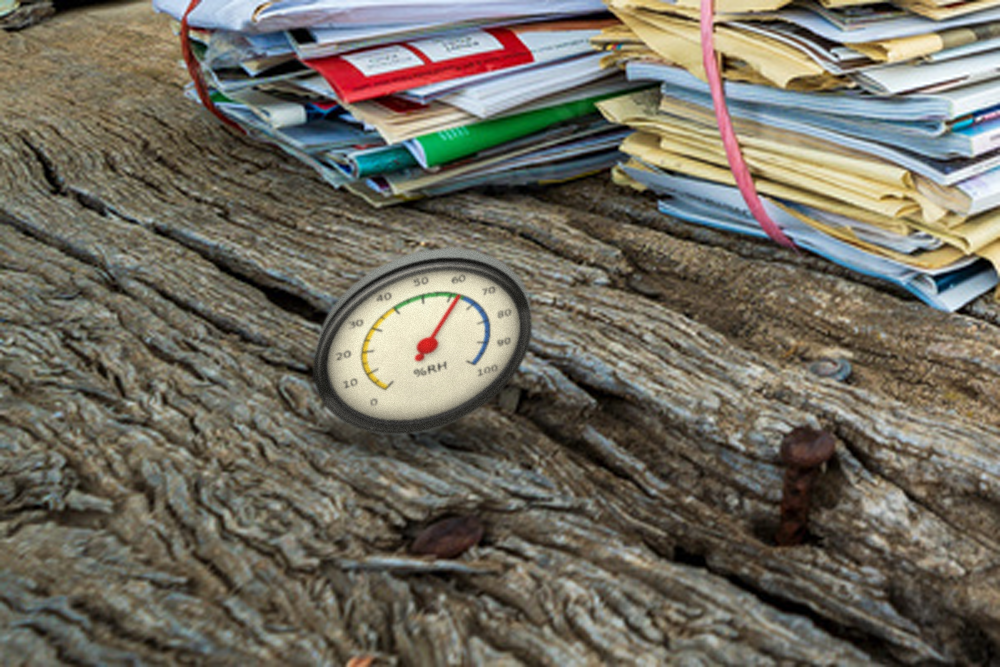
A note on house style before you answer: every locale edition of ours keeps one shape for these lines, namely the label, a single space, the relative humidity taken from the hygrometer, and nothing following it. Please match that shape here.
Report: 62.5 %
